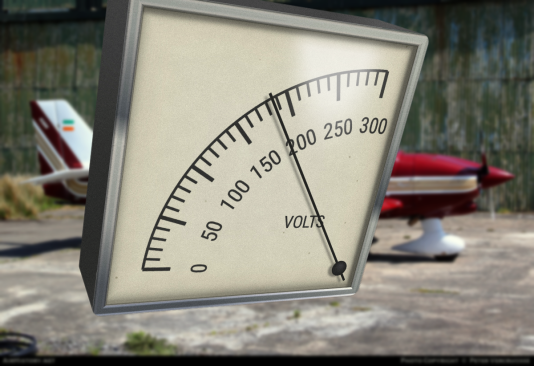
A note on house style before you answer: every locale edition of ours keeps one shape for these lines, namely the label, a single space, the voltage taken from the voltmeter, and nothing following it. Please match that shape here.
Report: 185 V
